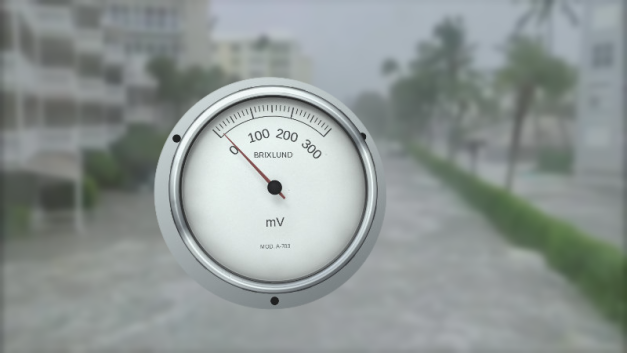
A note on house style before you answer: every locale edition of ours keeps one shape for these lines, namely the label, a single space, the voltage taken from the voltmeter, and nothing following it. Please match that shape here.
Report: 10 mV
